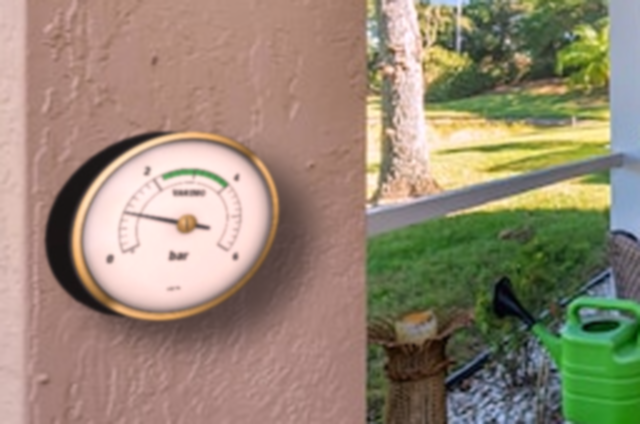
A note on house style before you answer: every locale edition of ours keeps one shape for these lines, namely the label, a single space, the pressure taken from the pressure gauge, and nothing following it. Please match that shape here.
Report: 1 bar
